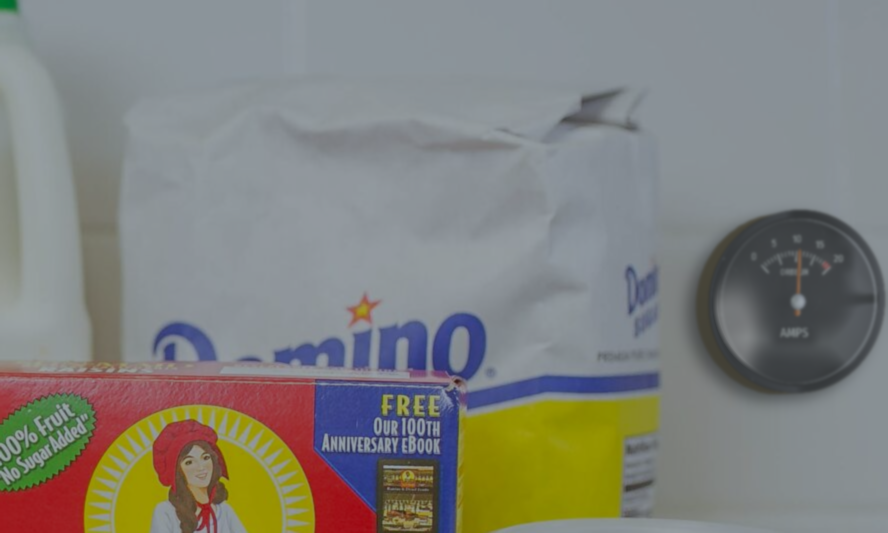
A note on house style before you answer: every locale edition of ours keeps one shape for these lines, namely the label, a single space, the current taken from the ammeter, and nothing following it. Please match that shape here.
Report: 10 A
